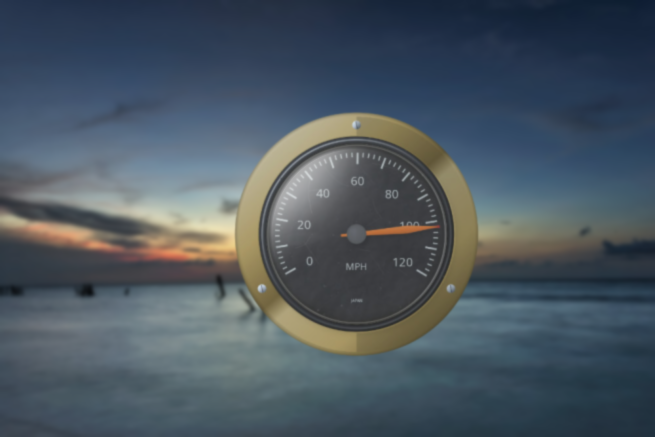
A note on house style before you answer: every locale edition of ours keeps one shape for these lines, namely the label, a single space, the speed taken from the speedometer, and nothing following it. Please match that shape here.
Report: 102 mph
